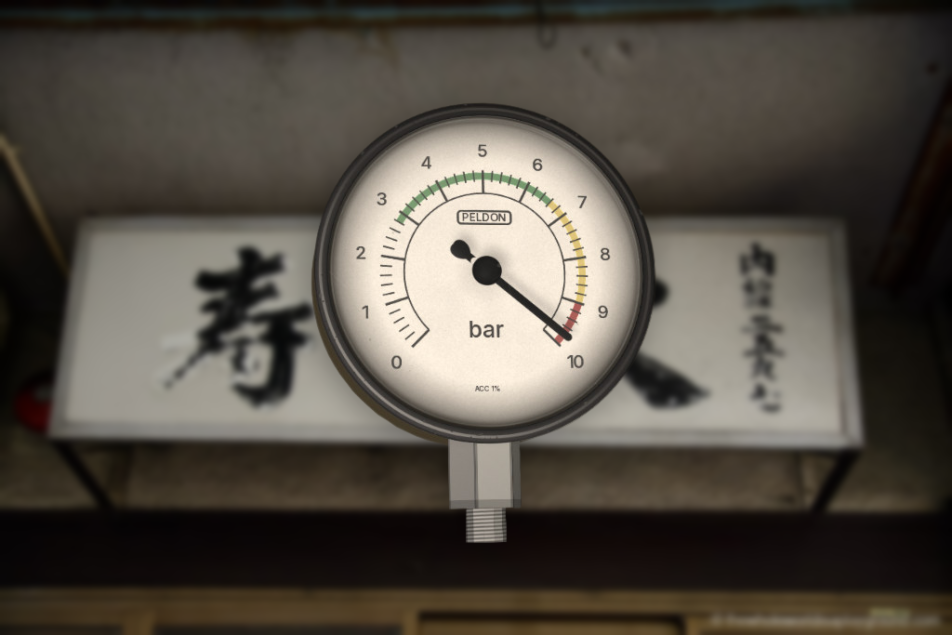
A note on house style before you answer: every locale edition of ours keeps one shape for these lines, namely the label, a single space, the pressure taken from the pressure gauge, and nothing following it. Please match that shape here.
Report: 9.8 bar
